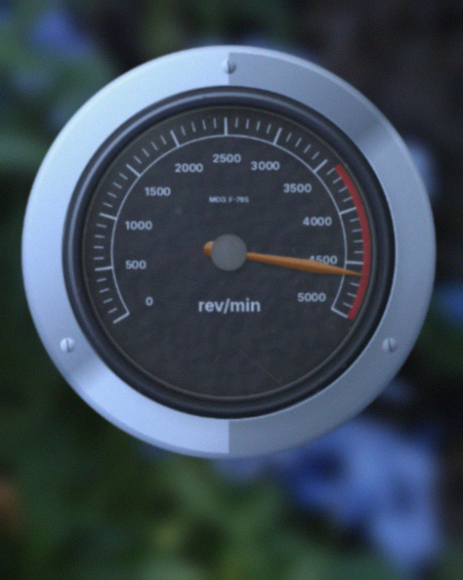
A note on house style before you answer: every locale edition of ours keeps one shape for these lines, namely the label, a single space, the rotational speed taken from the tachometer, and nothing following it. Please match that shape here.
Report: 4600 rpm
